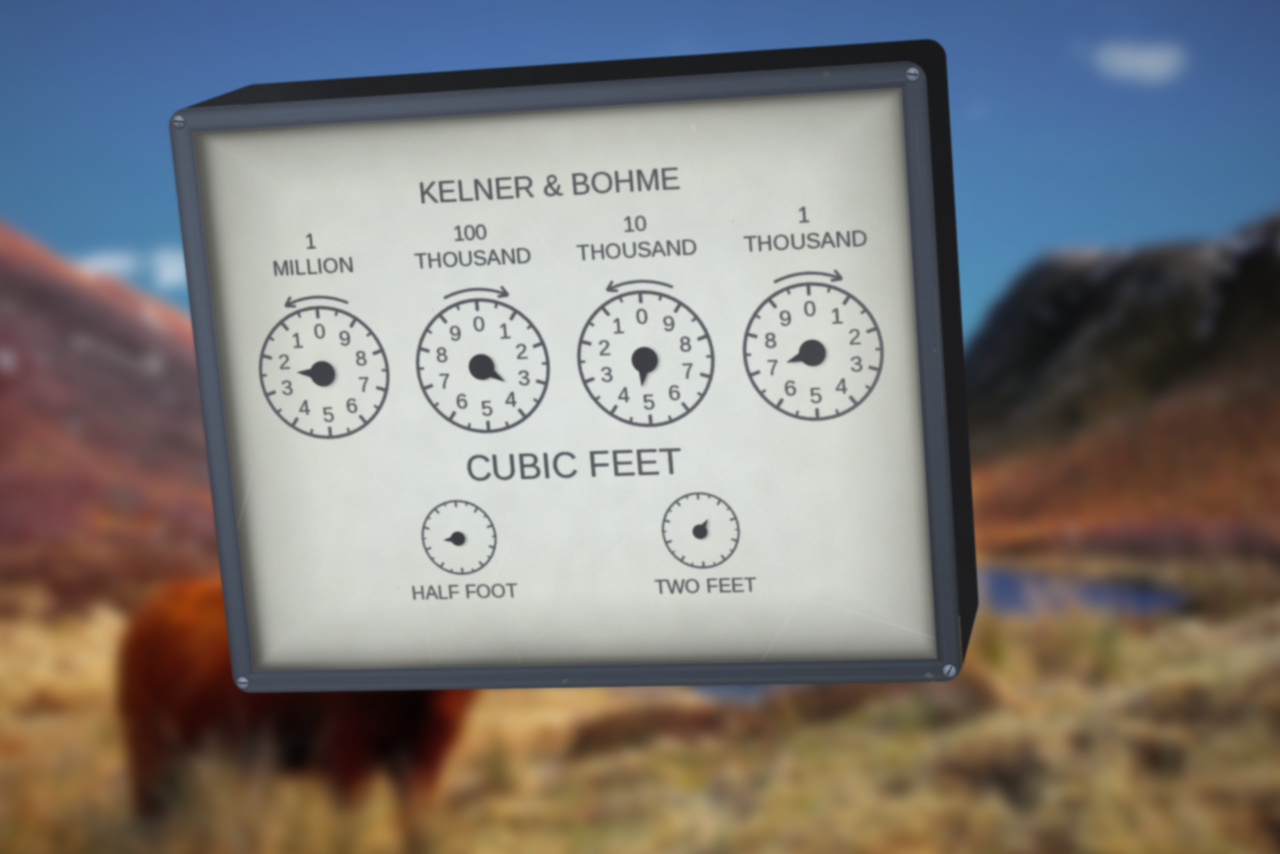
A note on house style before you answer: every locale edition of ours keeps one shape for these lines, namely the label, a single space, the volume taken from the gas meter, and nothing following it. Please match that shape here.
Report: 234700 ft³
